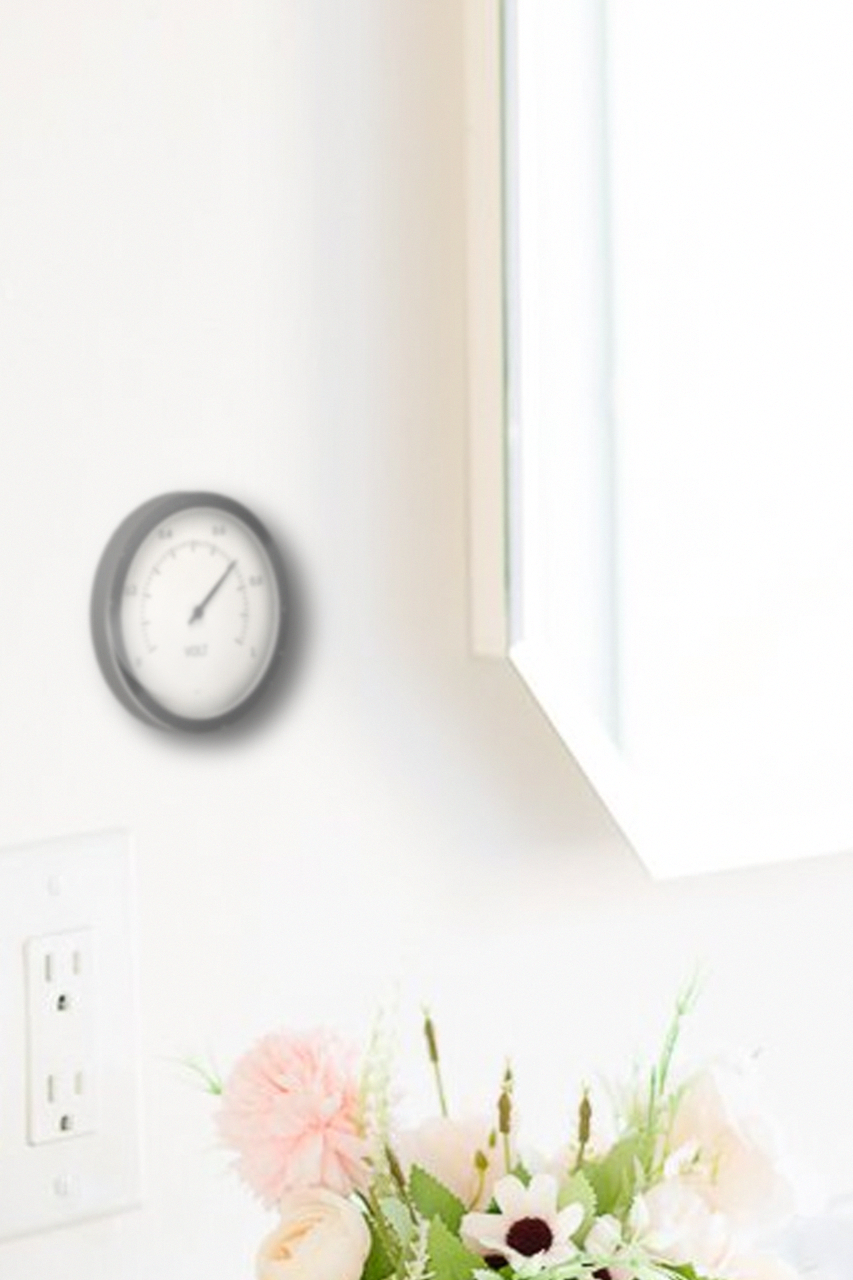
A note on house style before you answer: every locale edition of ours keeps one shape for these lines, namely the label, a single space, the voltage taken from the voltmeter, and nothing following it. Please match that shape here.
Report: 0.7 V
